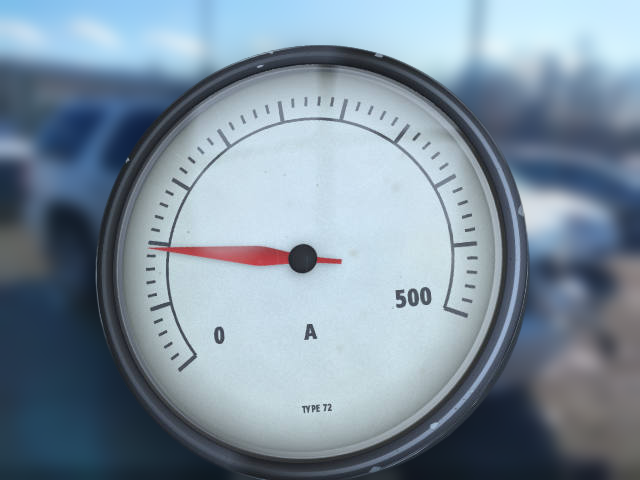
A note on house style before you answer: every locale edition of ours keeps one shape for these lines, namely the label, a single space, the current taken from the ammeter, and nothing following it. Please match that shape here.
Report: 95 A
